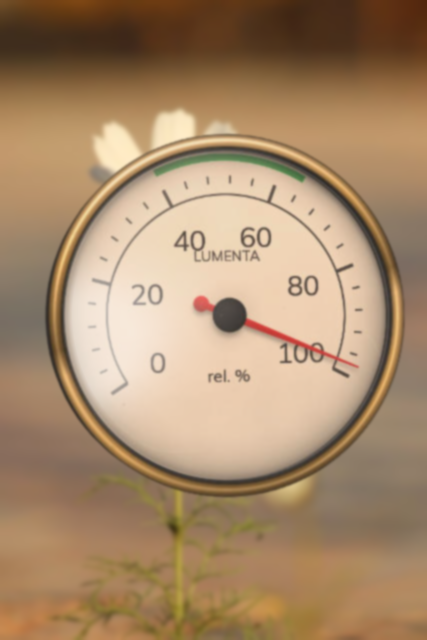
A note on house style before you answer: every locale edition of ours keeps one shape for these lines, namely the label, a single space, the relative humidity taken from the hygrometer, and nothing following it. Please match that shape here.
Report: 98 %
